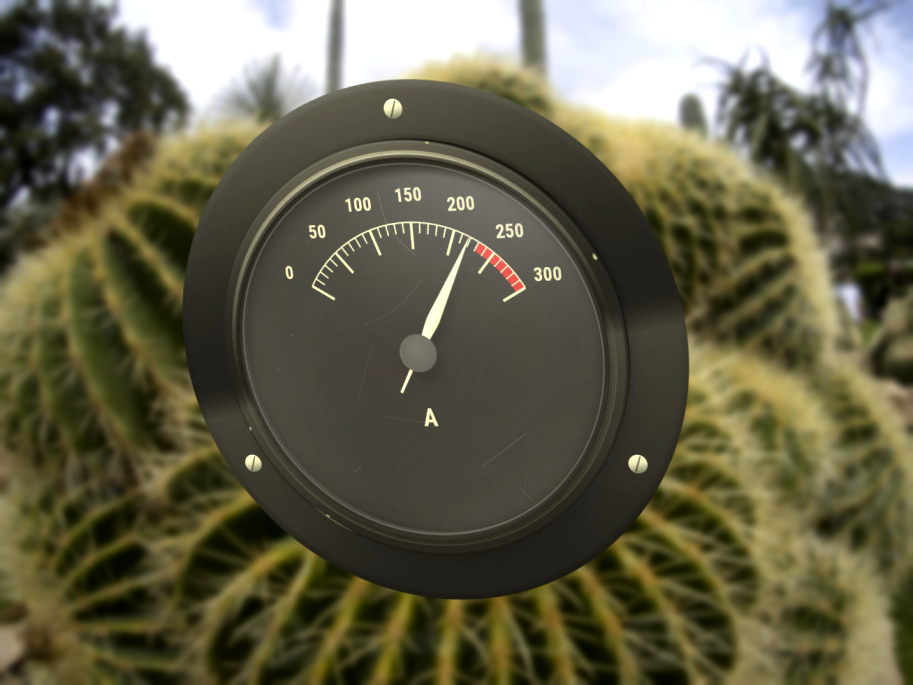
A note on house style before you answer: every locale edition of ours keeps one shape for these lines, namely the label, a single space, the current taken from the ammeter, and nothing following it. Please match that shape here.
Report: 220 A
